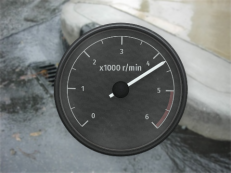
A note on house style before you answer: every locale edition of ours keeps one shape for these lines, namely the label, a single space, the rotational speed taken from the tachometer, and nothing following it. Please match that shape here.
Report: 4250 rpm
